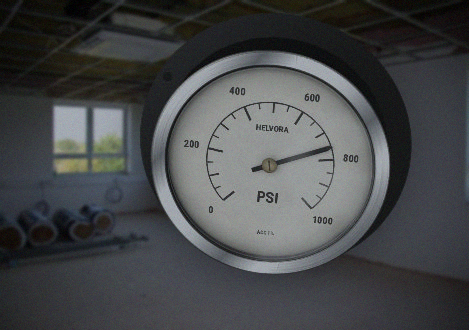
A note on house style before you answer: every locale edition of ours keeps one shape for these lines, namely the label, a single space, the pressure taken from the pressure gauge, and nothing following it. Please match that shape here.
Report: 750 psi
